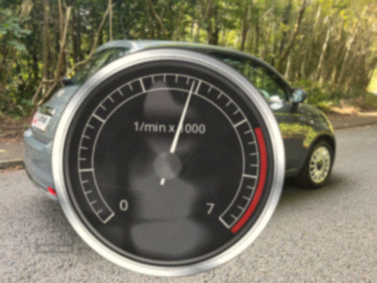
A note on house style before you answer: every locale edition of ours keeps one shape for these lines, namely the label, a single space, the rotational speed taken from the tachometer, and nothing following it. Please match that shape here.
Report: 3900 rpm
